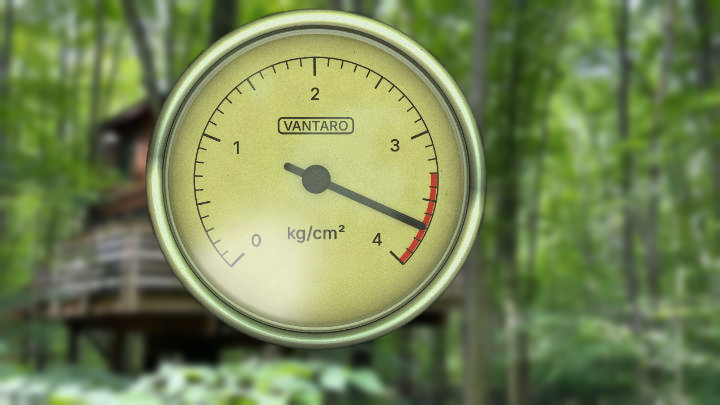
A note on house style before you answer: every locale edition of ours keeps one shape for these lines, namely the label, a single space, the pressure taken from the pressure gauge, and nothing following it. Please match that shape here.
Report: 3.7 kg/cm²
